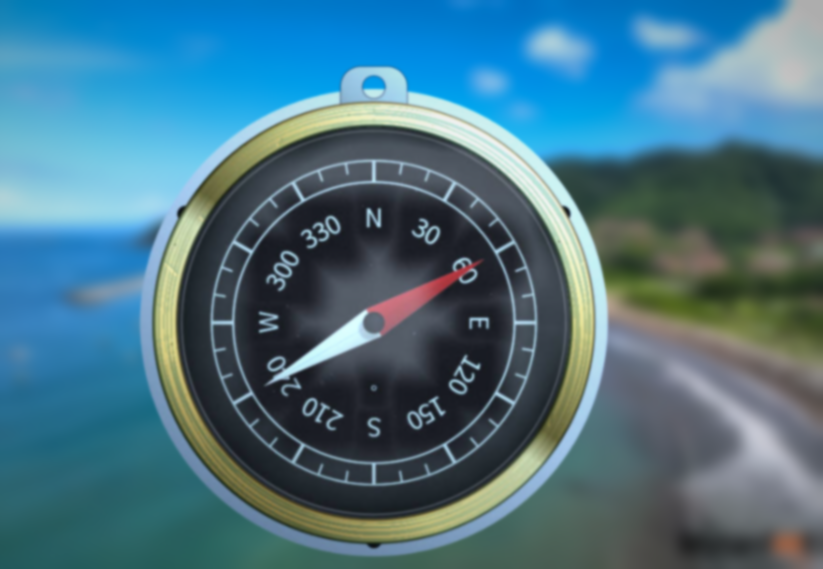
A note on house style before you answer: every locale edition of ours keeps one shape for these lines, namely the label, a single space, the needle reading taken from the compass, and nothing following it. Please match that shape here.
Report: 60 °
